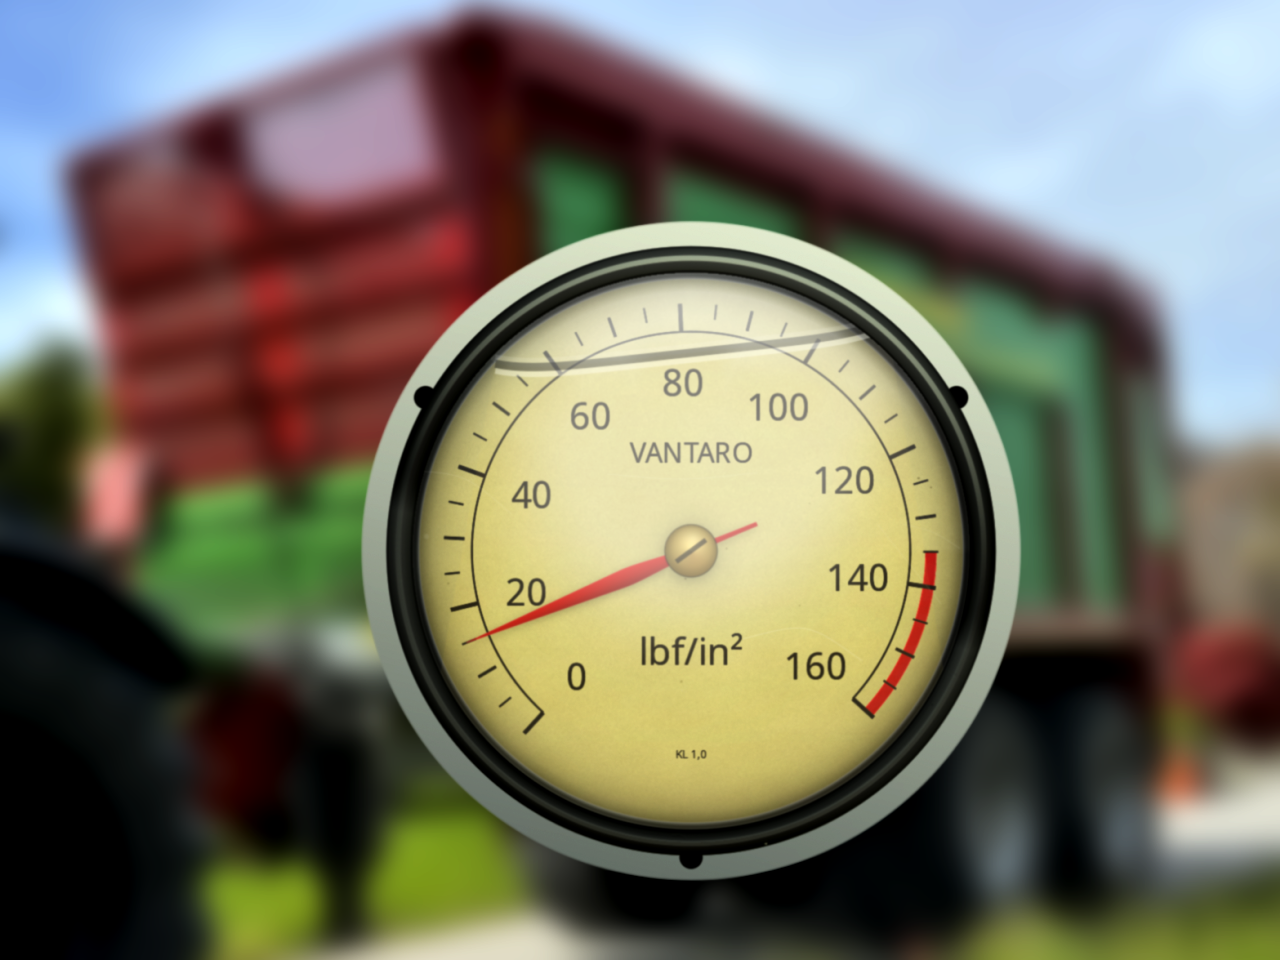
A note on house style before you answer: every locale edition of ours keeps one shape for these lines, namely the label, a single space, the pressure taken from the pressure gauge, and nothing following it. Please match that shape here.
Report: 15 psi
